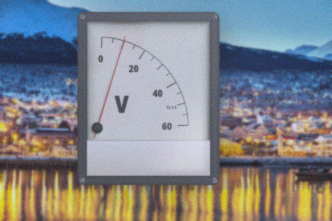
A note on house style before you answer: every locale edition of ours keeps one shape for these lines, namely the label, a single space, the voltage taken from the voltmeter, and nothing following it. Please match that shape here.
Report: 10 V
